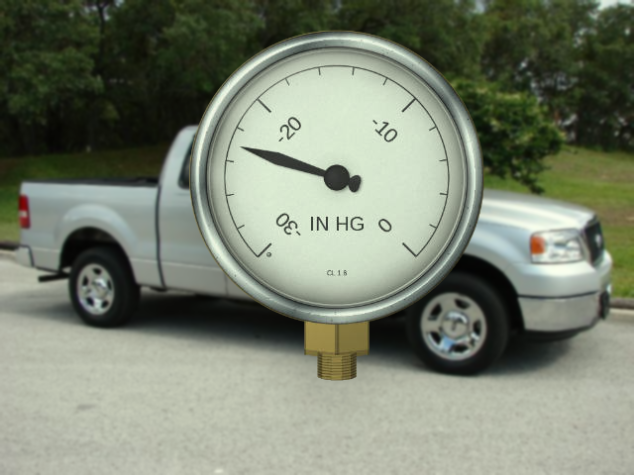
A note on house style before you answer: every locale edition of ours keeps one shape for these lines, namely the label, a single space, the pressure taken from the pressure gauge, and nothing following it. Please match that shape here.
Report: -23 inHg
